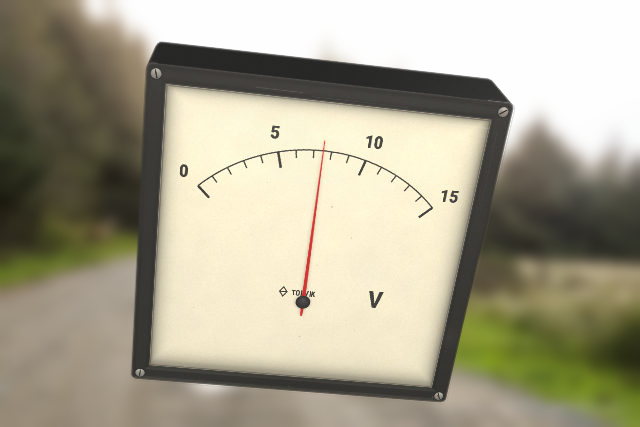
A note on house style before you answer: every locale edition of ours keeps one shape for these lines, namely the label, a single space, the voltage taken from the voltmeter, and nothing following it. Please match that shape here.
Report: 7.5 V
